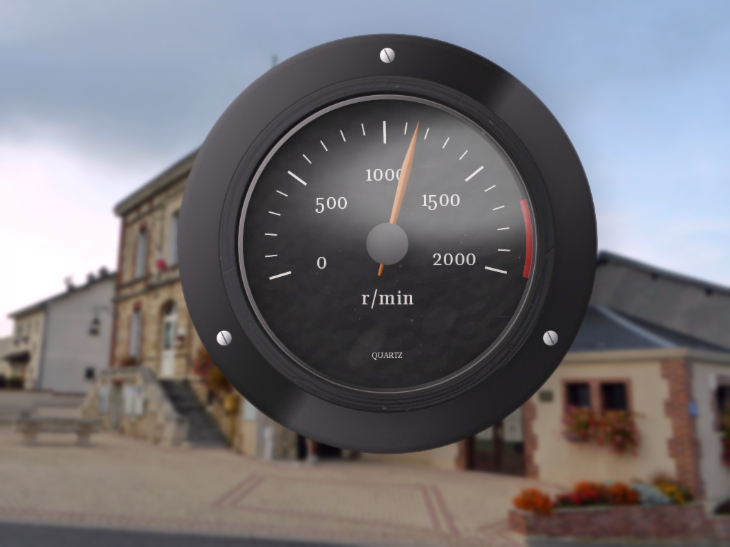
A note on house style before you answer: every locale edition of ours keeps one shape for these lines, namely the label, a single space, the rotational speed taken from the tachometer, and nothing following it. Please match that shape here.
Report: 1150 rpm
